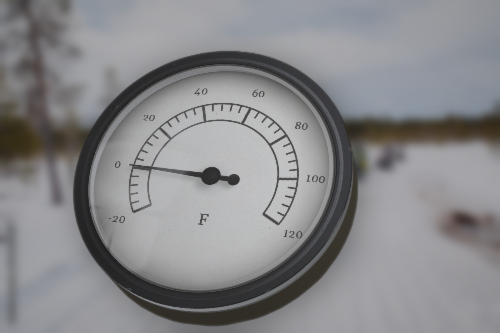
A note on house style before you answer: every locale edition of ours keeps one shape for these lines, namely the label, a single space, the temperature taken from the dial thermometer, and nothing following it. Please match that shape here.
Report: 0 °F
